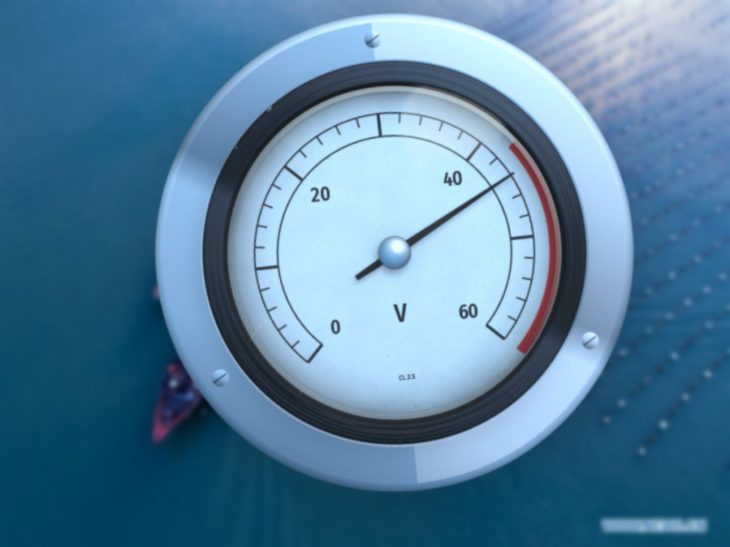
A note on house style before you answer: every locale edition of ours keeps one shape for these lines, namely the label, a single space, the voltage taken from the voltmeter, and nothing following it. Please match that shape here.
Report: 44 V
